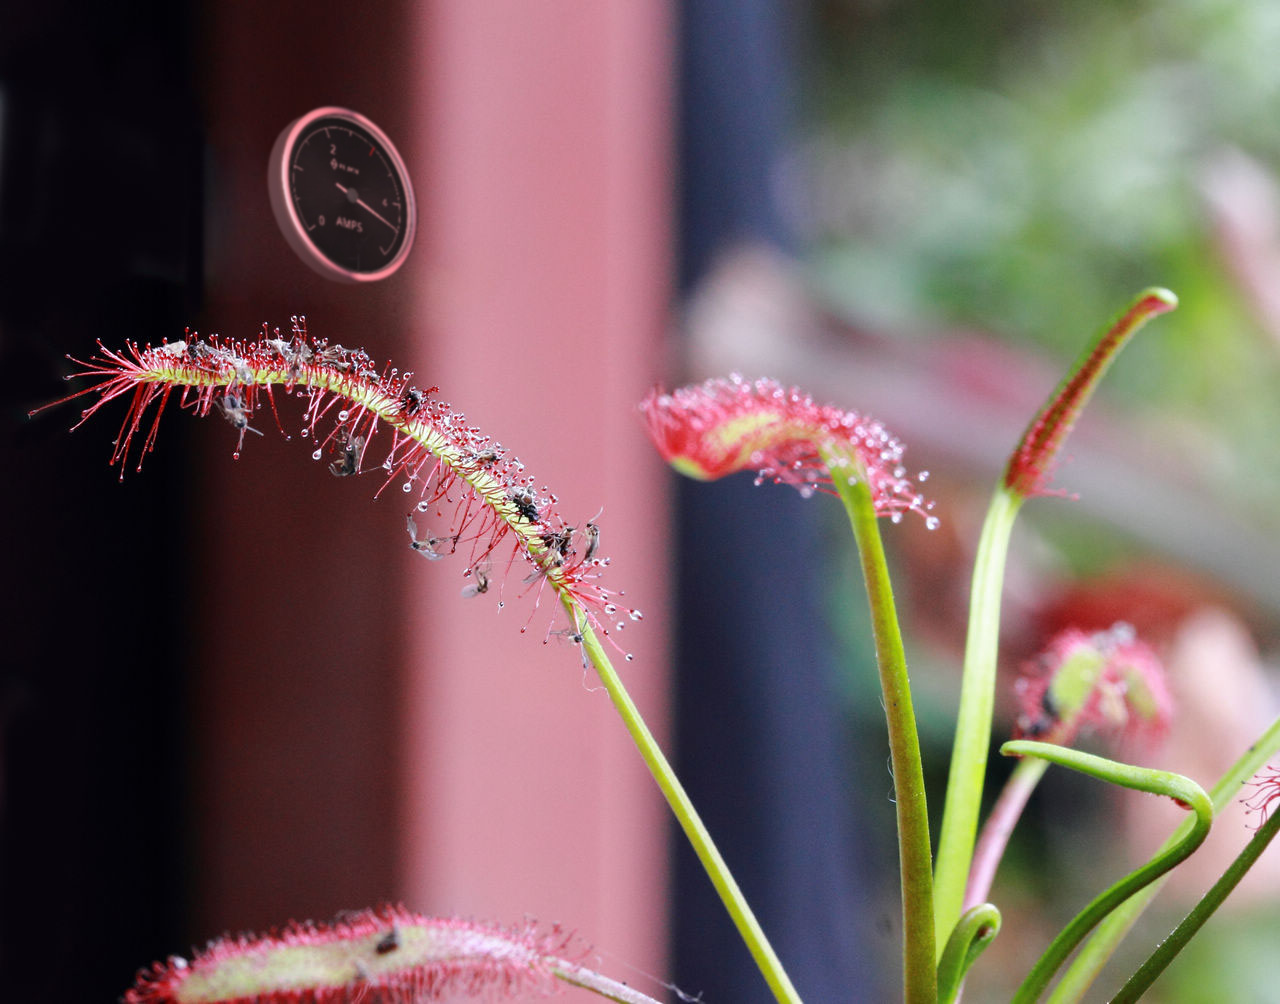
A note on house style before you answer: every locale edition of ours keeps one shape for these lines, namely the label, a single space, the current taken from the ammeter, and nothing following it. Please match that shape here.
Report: 4.5 A
